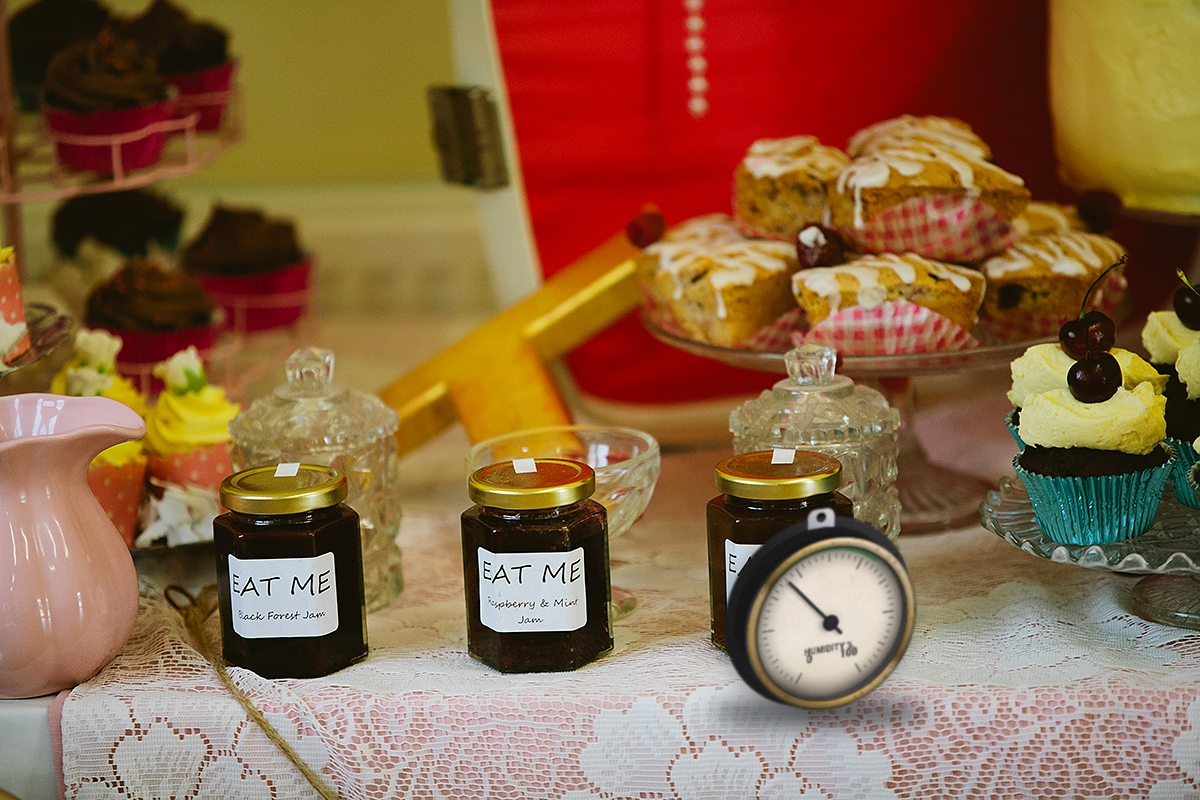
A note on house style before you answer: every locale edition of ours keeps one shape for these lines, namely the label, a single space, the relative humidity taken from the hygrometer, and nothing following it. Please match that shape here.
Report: 36 %
